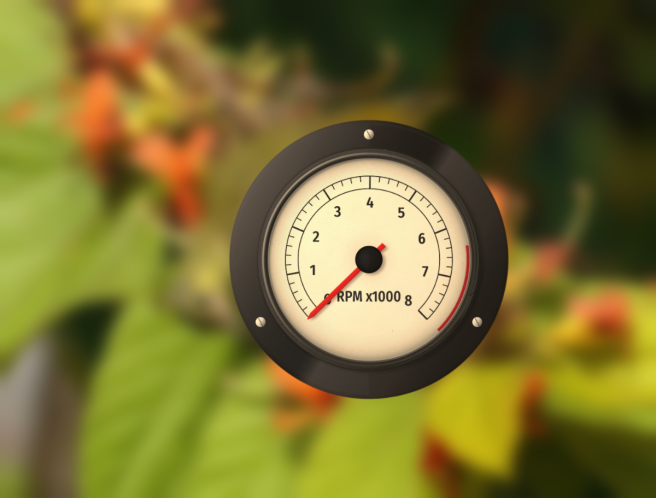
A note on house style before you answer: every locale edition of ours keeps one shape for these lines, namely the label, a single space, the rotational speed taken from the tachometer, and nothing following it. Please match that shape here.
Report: 0 rpm
